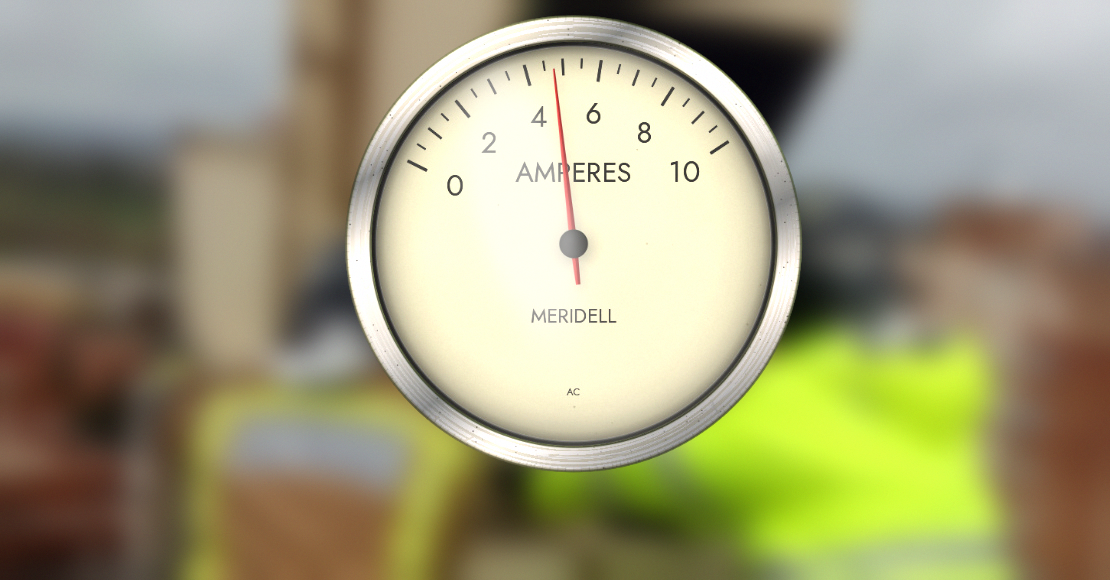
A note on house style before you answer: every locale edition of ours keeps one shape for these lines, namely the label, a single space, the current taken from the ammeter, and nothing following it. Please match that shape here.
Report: 4.75 A
